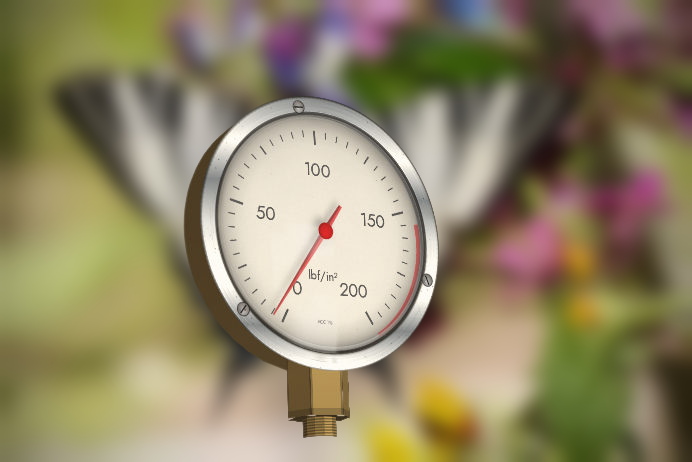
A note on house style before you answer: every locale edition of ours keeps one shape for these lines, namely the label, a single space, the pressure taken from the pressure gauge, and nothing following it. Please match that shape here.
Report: 5 psi
